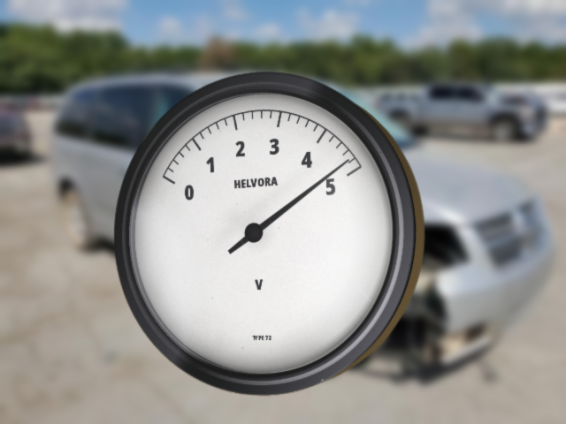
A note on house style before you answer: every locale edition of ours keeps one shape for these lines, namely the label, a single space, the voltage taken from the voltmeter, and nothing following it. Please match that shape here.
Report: 4.8 V
